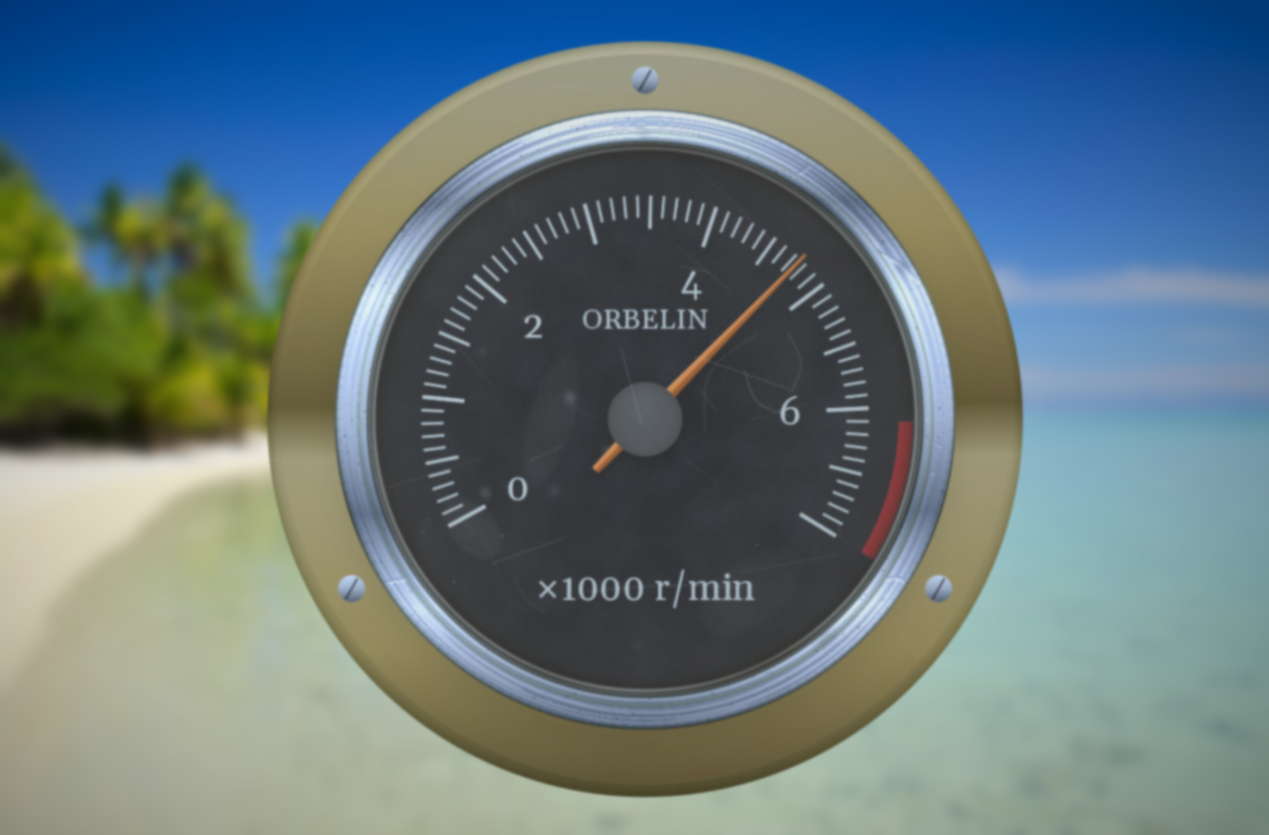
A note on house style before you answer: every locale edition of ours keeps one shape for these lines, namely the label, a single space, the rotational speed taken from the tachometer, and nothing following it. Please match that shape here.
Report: 4750 rpm
